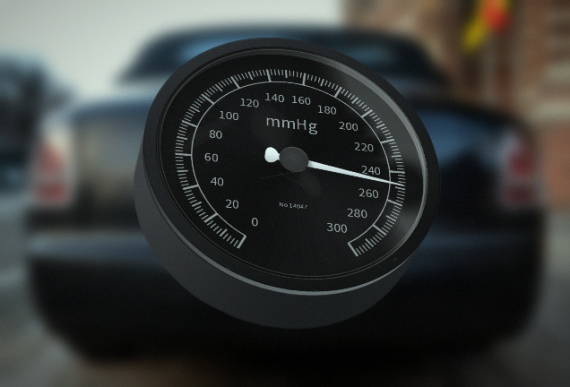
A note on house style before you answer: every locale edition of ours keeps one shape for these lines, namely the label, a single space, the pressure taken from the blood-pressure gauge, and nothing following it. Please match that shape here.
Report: 250 mmHg
